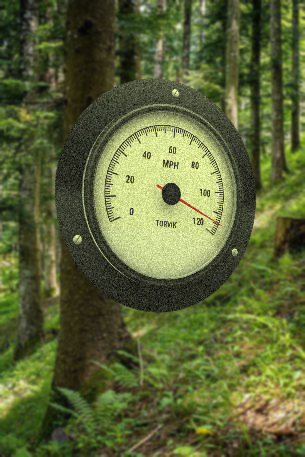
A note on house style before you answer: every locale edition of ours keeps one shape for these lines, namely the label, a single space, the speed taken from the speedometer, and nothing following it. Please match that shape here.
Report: 115 mph
